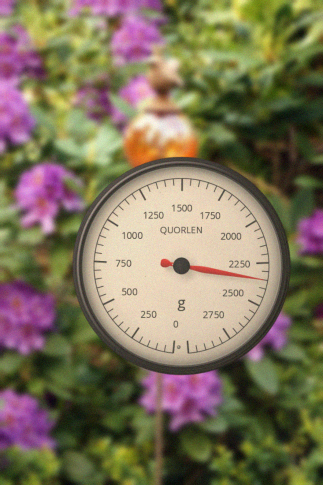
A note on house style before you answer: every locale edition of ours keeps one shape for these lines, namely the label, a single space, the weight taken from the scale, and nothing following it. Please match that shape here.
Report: 2350 g
